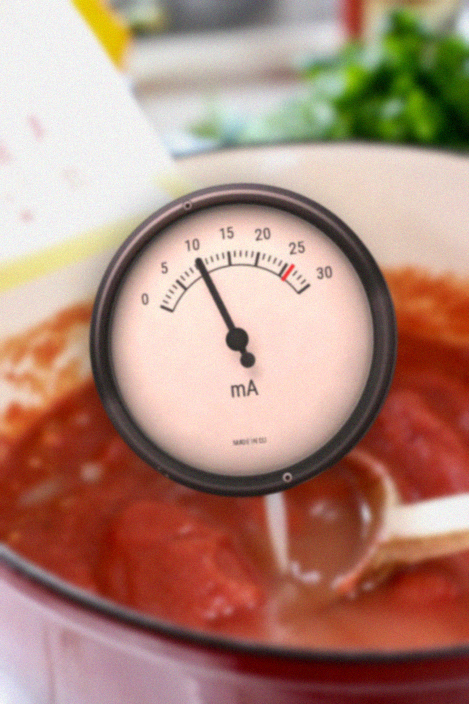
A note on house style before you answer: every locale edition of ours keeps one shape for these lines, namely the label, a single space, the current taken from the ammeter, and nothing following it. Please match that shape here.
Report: 10 mA
